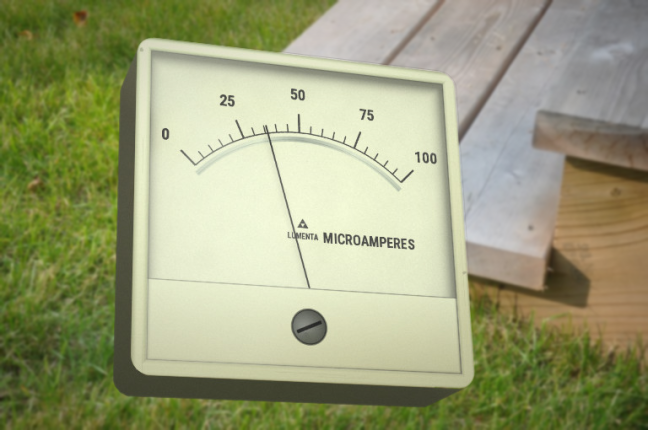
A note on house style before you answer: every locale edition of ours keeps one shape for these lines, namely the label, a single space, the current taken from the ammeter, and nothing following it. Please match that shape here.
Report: 35 µA
